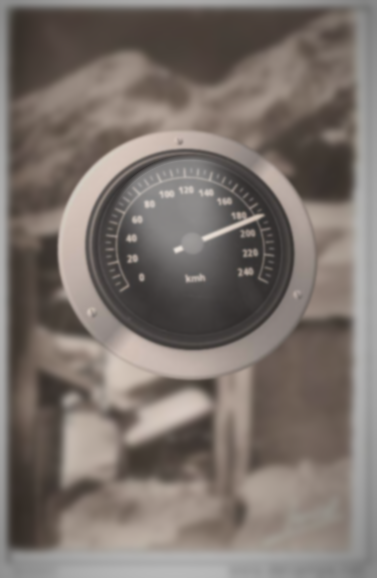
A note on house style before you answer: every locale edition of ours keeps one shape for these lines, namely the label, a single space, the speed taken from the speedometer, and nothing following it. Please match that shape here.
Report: 190 km/h
